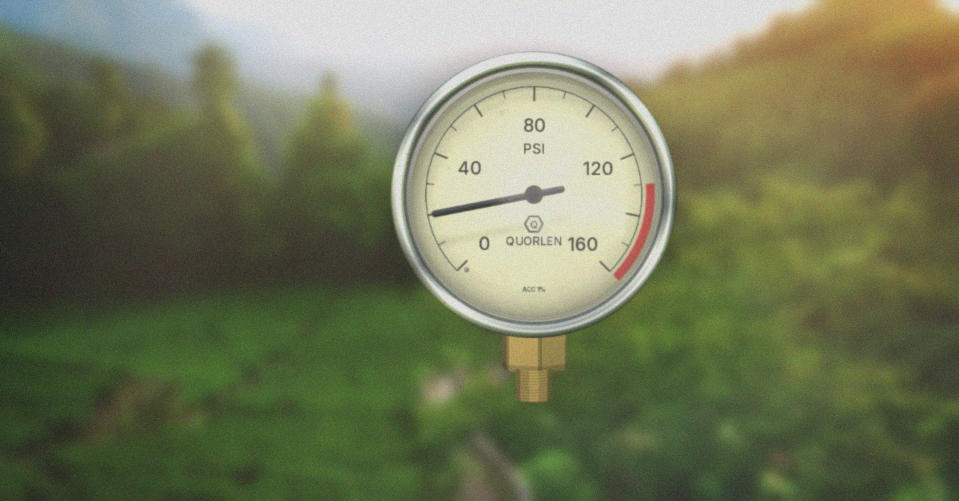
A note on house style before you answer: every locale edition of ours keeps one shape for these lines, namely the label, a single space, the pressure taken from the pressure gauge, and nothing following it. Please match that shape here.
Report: 20 psi
